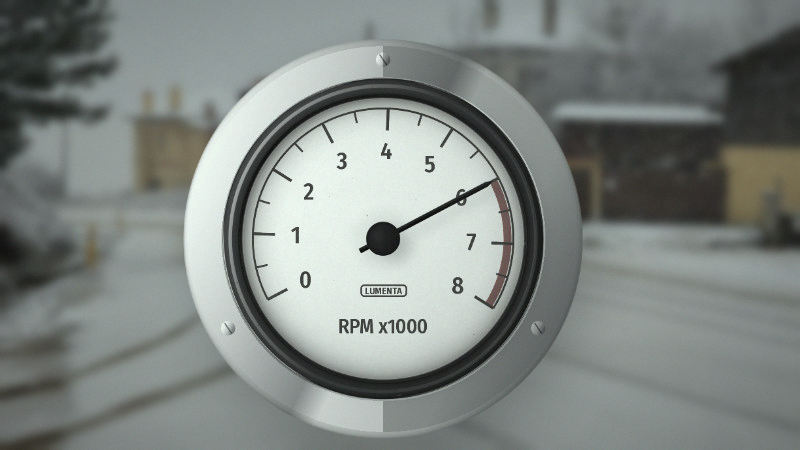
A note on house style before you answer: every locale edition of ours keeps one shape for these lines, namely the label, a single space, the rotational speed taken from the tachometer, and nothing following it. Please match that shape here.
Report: 6000 rpm
